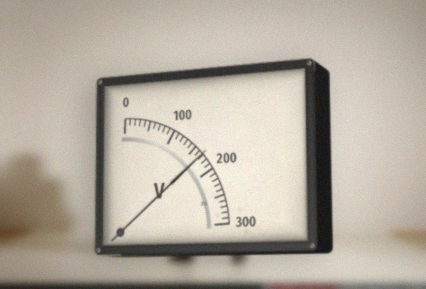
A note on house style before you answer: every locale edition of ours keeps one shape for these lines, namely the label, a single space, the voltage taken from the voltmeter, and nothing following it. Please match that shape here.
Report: 170 V
